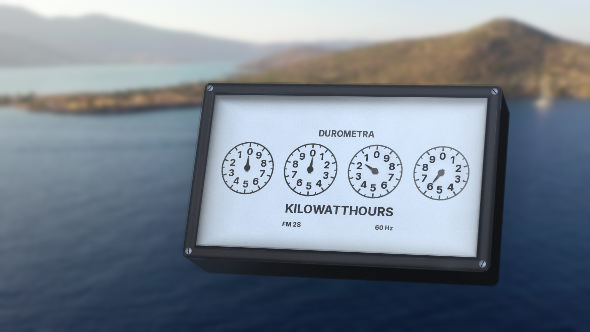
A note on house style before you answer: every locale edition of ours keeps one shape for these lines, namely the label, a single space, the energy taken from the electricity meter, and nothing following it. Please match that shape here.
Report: 16 kWh
